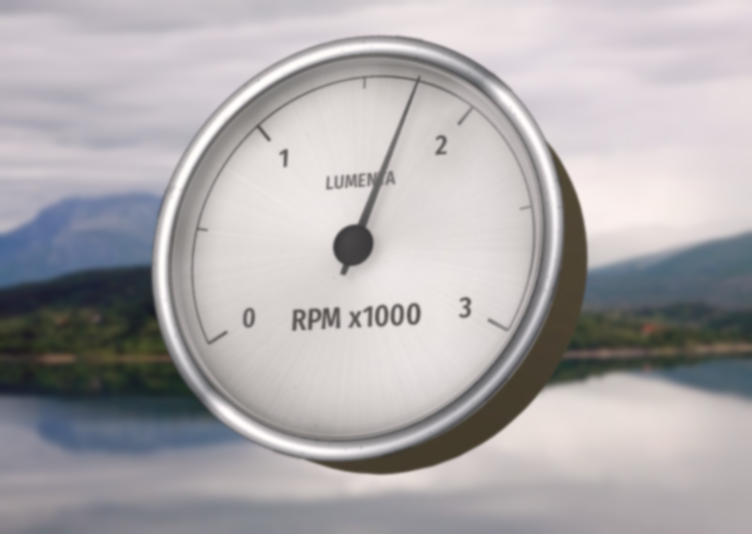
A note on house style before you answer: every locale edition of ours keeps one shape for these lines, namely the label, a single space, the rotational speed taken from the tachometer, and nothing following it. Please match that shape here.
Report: 1750 rpm
